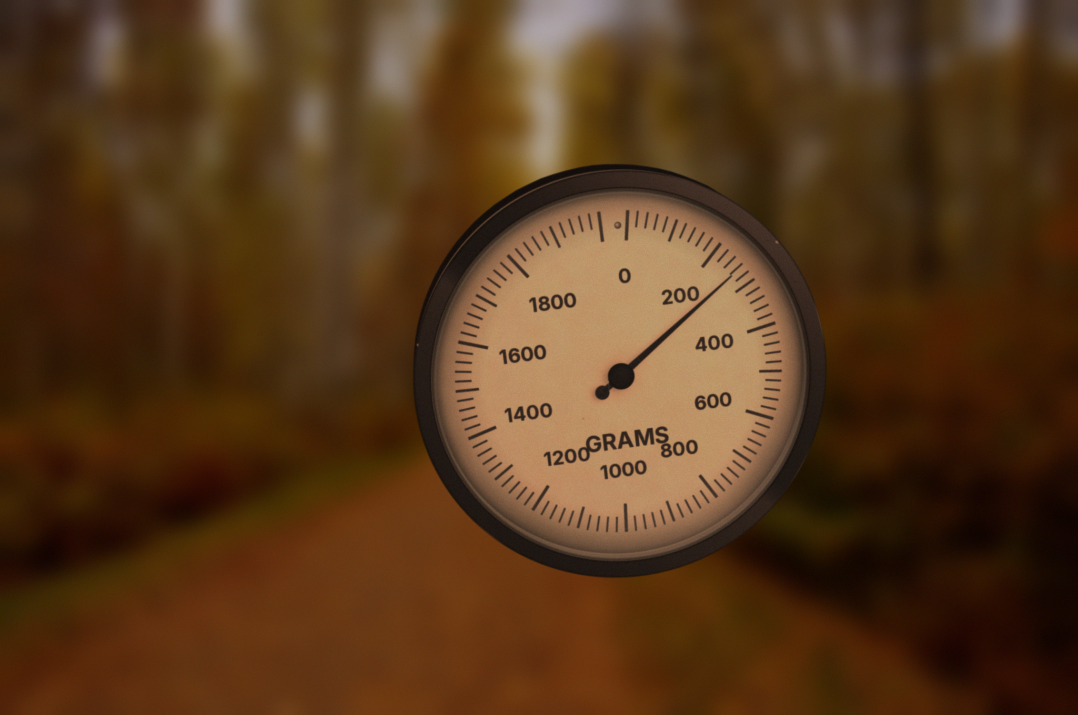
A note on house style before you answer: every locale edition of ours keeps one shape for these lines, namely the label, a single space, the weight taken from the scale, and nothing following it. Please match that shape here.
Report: 260 g
